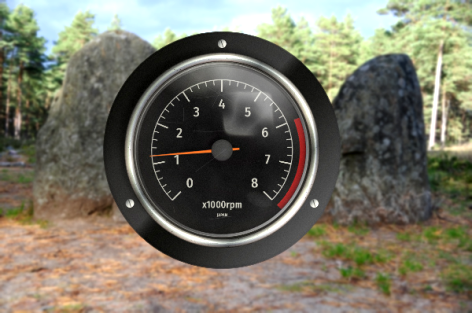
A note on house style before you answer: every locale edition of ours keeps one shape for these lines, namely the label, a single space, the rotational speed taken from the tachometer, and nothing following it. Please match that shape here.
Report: 1200 rpm
